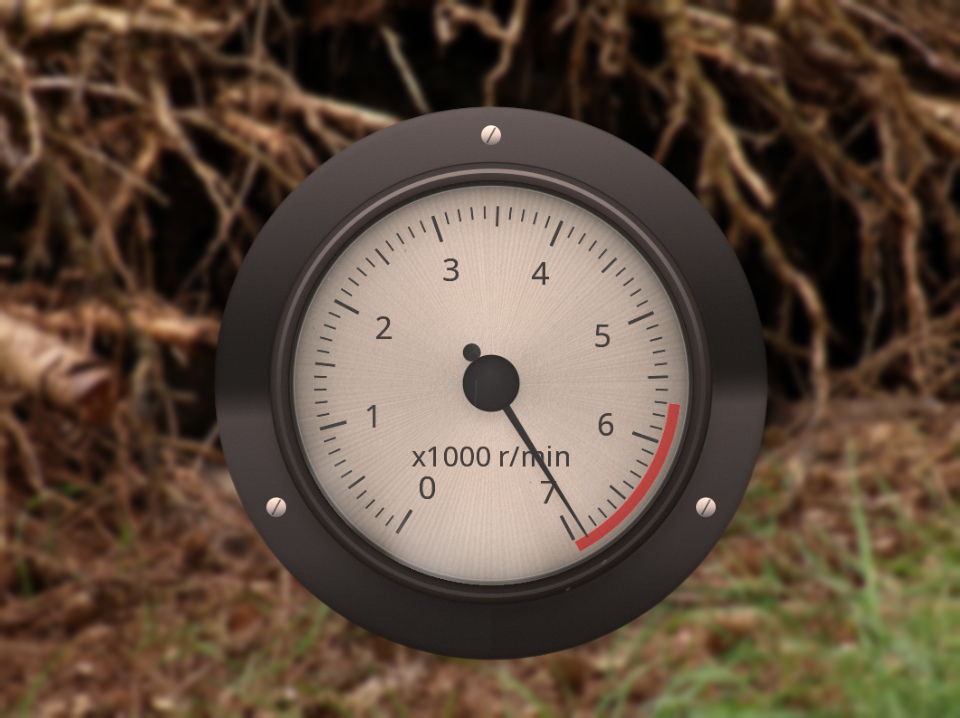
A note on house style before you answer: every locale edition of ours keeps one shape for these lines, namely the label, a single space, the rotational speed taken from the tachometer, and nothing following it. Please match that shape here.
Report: 6900 rpm
